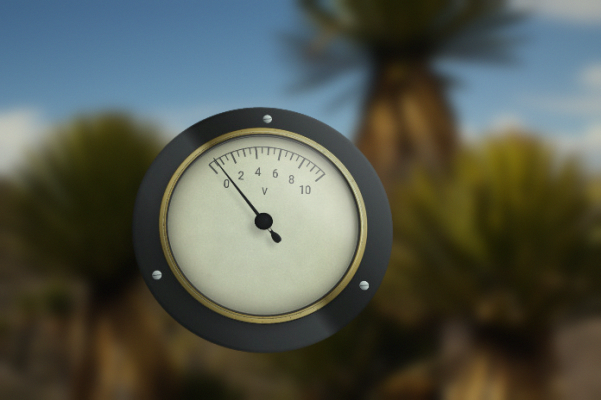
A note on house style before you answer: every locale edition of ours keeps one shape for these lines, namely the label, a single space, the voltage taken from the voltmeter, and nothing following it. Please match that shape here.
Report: 0.5 V
